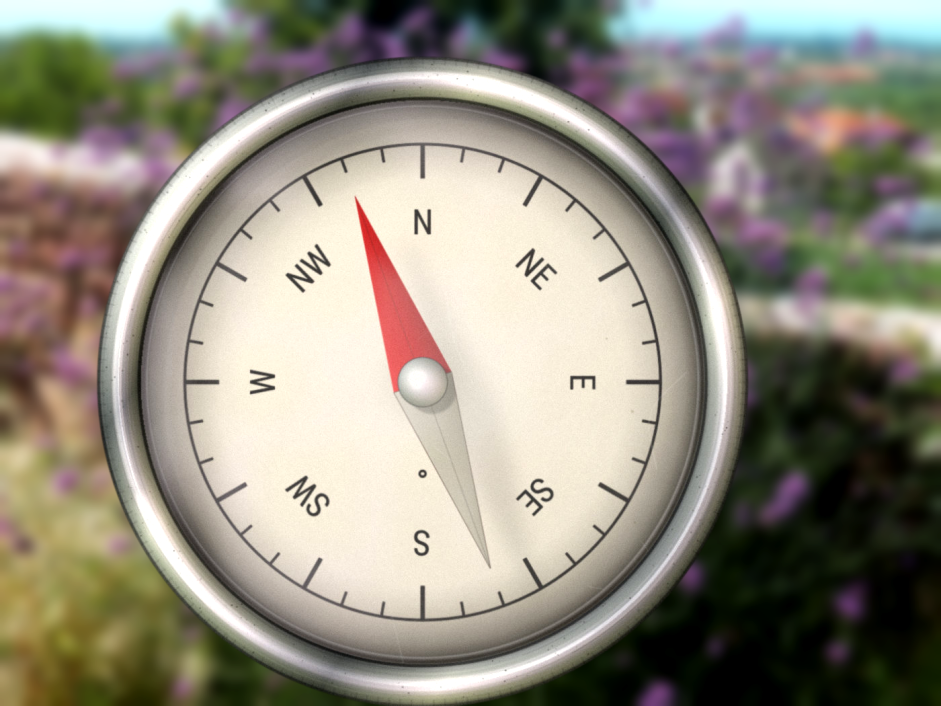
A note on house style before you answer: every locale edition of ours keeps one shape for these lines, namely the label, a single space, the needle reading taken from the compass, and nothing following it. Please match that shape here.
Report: 340 °
